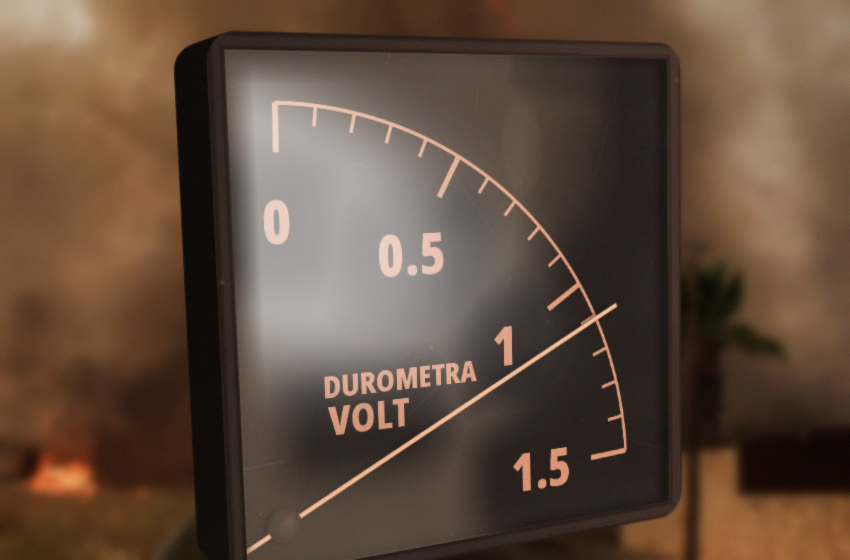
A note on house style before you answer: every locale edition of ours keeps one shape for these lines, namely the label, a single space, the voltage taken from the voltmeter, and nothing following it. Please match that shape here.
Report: 1.1 V
